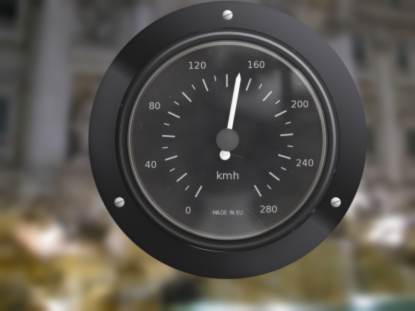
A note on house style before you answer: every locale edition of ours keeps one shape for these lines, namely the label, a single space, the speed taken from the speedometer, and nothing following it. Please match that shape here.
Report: 150 km/h
